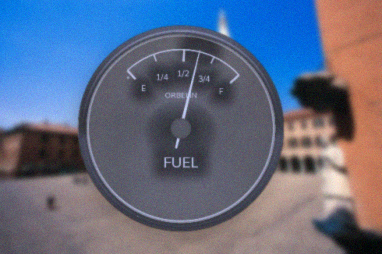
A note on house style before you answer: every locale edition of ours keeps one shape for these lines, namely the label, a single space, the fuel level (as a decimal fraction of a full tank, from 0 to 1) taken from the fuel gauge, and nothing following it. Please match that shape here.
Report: 0.625
